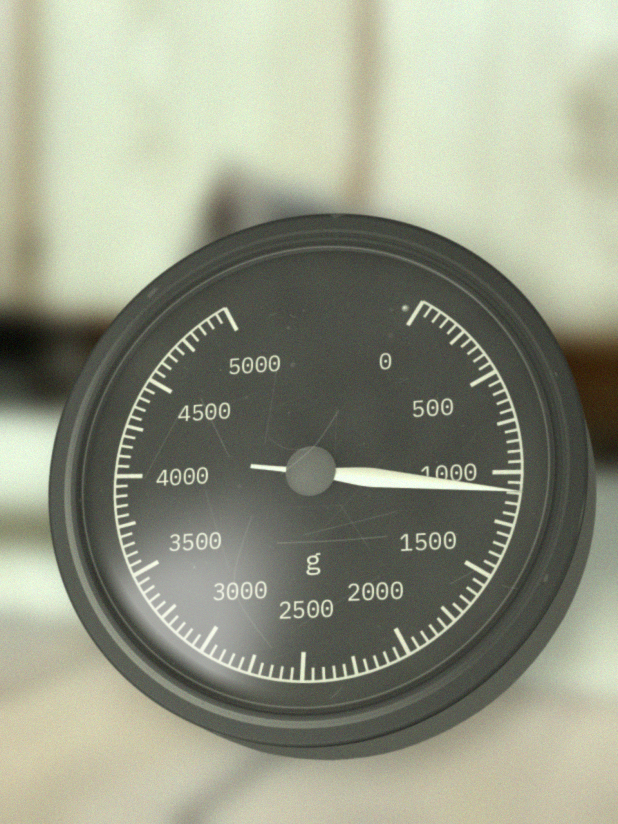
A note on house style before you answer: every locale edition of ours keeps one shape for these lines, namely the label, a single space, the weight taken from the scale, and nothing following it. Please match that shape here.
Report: 1100 g
